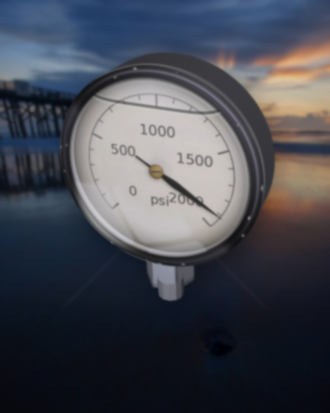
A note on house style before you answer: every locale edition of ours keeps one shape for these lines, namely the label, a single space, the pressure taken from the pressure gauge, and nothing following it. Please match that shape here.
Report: 1900 psi
